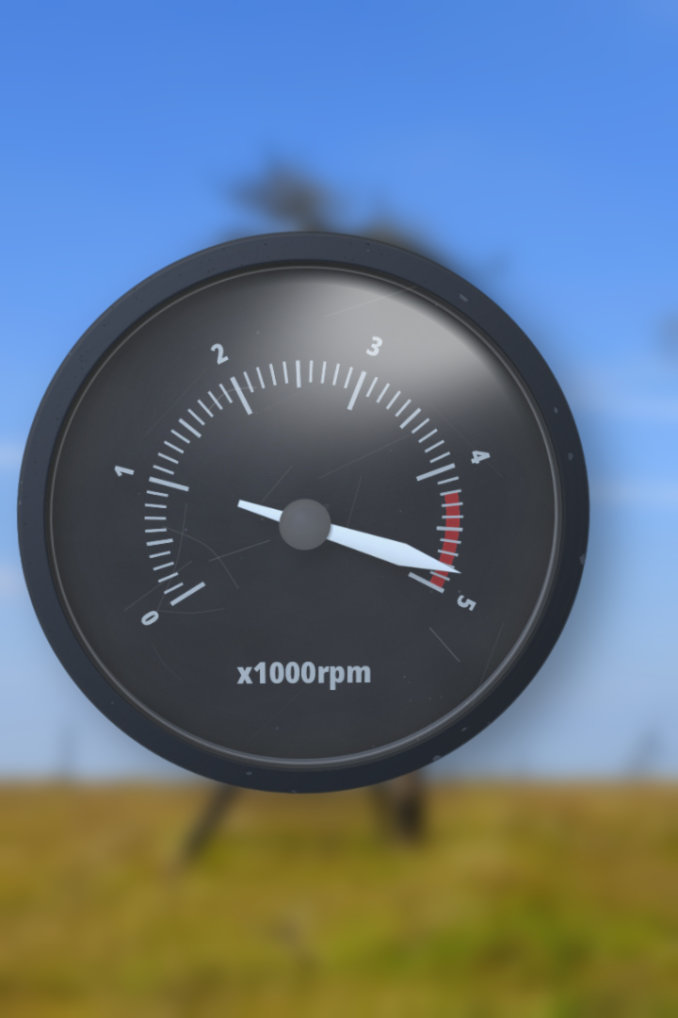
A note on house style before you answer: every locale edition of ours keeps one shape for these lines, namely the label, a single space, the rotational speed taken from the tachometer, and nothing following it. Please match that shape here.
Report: 4800 rpm
